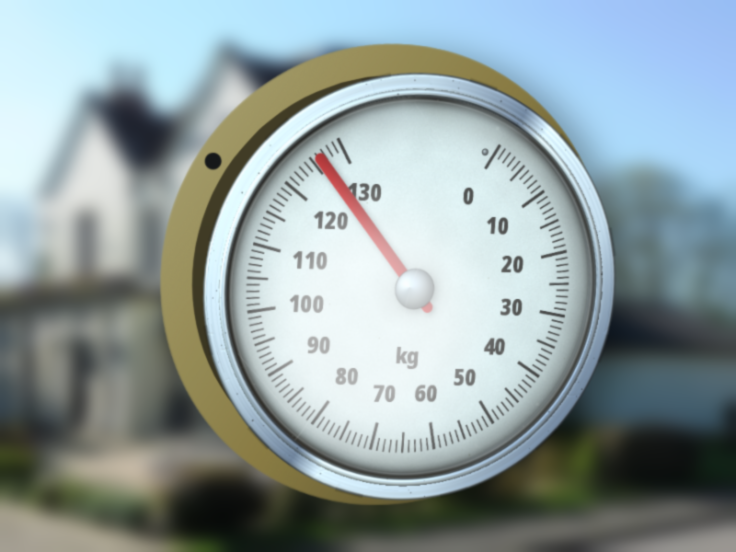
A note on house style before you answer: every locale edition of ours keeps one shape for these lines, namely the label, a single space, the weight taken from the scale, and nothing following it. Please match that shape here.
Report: 126 kg
